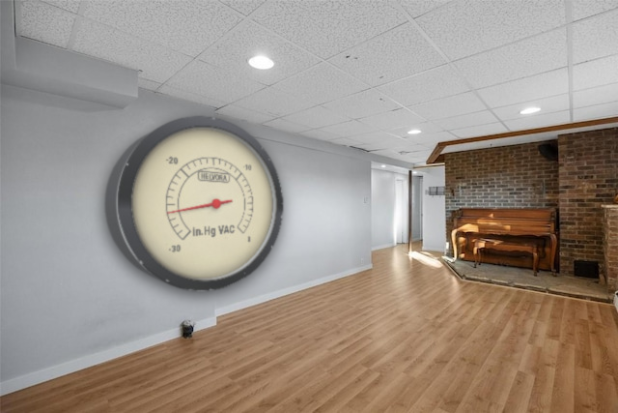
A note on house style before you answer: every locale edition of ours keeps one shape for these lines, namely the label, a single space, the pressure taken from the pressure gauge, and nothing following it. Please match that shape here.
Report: -26 inHg
